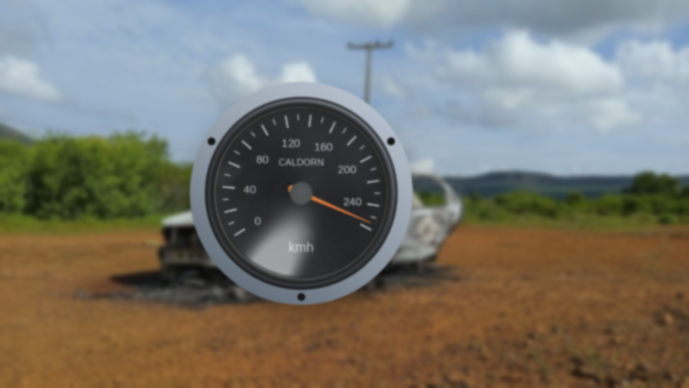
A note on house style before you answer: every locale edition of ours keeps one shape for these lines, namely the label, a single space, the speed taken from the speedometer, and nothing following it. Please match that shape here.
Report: 255 km/h
